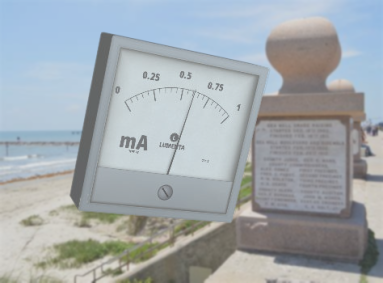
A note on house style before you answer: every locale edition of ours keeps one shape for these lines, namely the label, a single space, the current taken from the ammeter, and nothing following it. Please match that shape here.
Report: 0.6 mA
